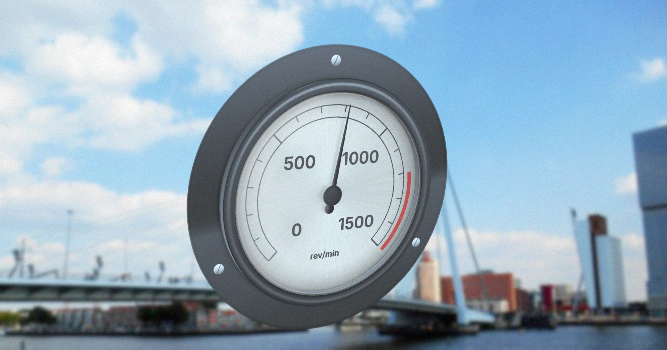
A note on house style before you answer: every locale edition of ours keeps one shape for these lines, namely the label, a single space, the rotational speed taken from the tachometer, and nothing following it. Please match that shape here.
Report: 800 rpm
